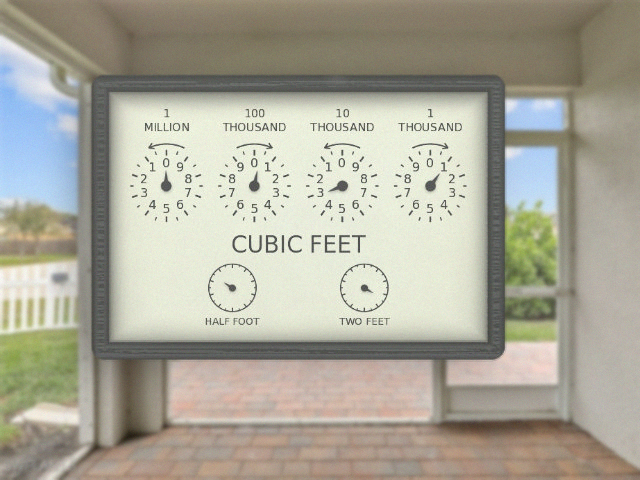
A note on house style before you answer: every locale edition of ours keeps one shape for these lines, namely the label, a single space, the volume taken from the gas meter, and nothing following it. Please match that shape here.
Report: 3100 ft³
